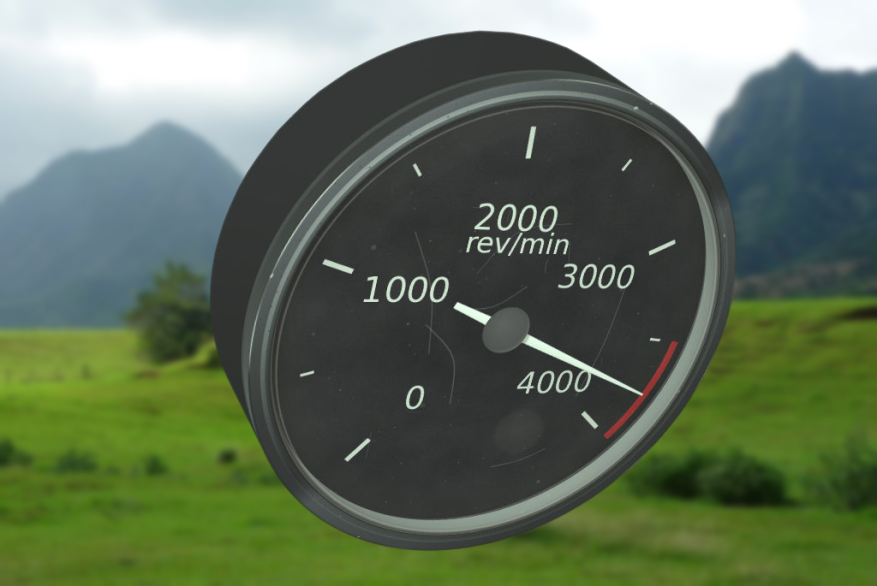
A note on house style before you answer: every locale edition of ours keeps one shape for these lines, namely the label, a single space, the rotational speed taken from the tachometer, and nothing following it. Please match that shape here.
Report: 3750 rpm
